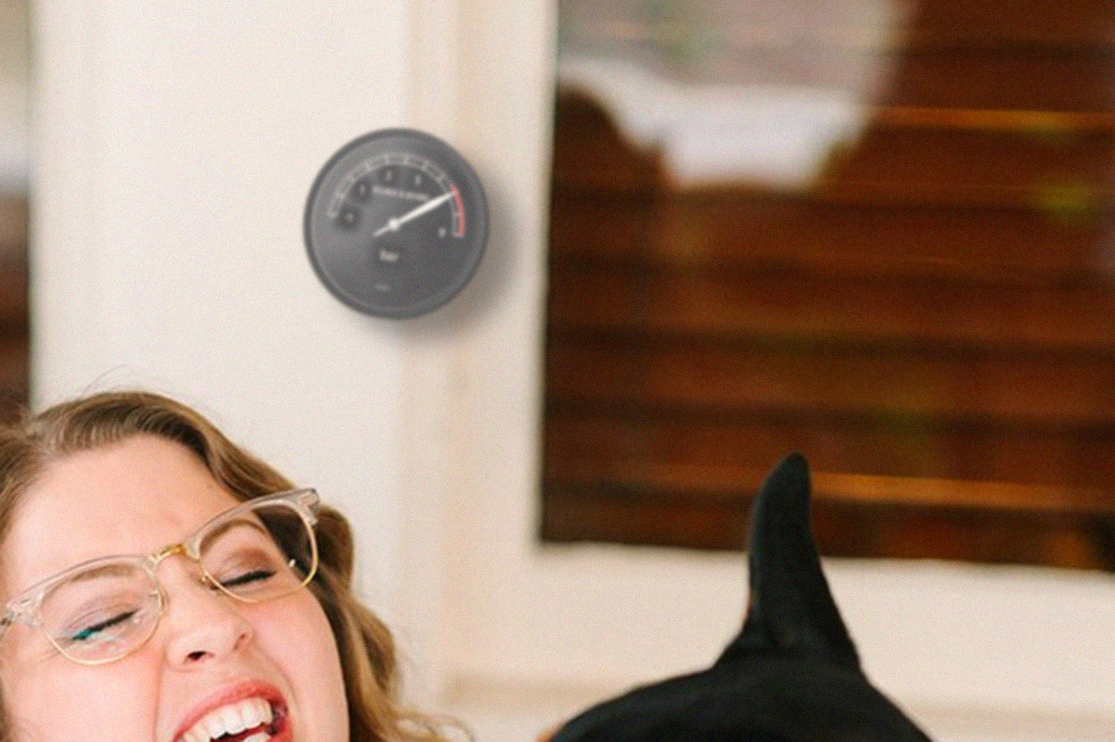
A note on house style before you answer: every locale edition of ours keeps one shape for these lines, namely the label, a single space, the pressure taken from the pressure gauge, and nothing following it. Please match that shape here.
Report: 7 bar
